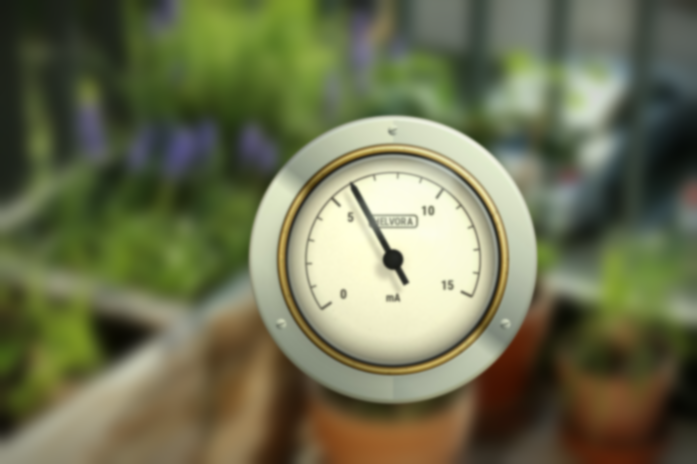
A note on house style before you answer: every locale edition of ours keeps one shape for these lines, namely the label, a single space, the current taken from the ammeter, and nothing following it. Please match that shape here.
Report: 6 mA
